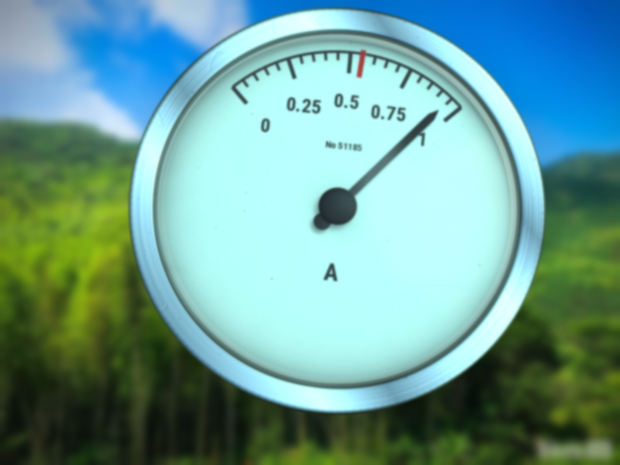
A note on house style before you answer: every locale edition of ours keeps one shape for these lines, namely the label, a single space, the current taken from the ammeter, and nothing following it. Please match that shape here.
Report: 0.95 A
